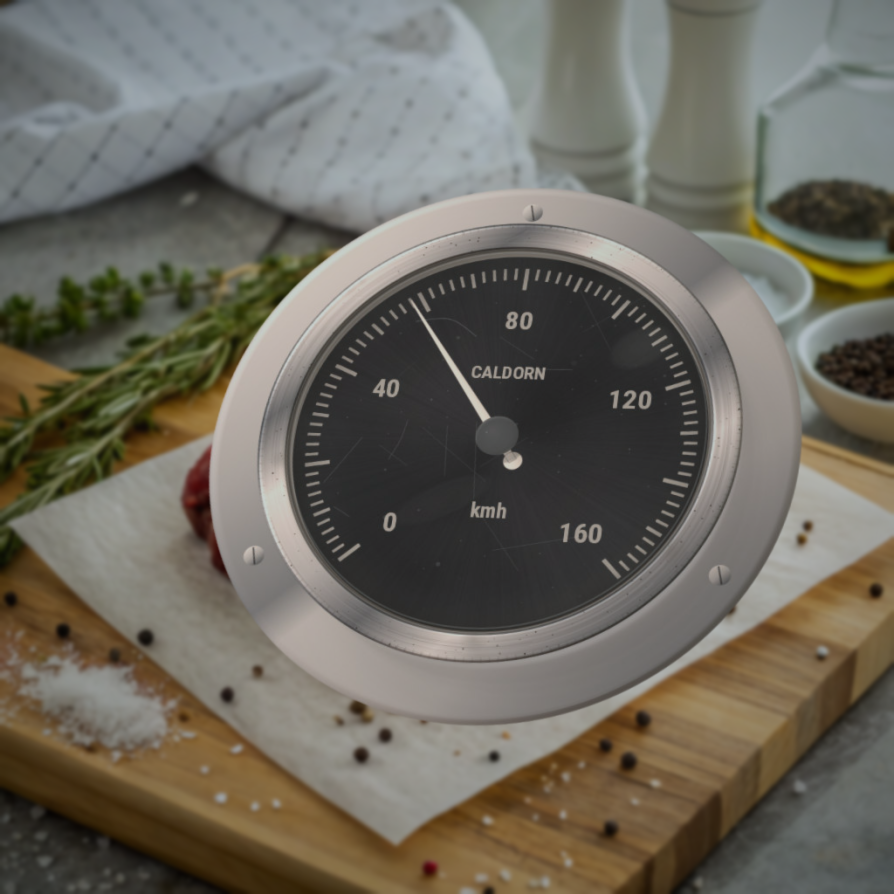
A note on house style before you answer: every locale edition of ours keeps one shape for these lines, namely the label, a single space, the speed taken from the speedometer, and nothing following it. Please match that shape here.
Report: 58 km/h
